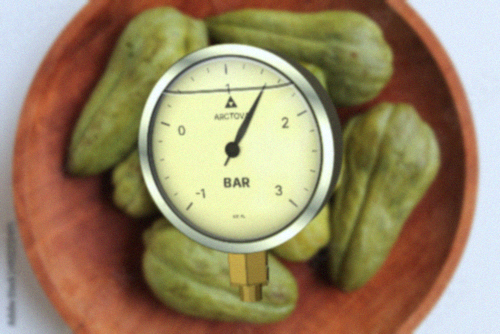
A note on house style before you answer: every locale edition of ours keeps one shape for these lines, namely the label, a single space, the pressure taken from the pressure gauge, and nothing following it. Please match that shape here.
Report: 1.5 bar
